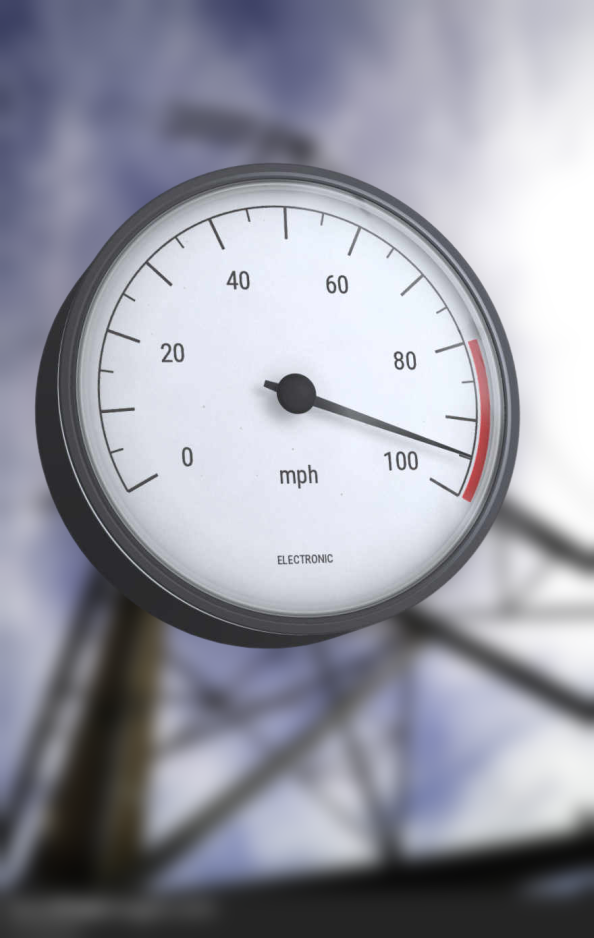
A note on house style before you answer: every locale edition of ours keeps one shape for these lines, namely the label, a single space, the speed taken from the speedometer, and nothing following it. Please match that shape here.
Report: 95 mph
